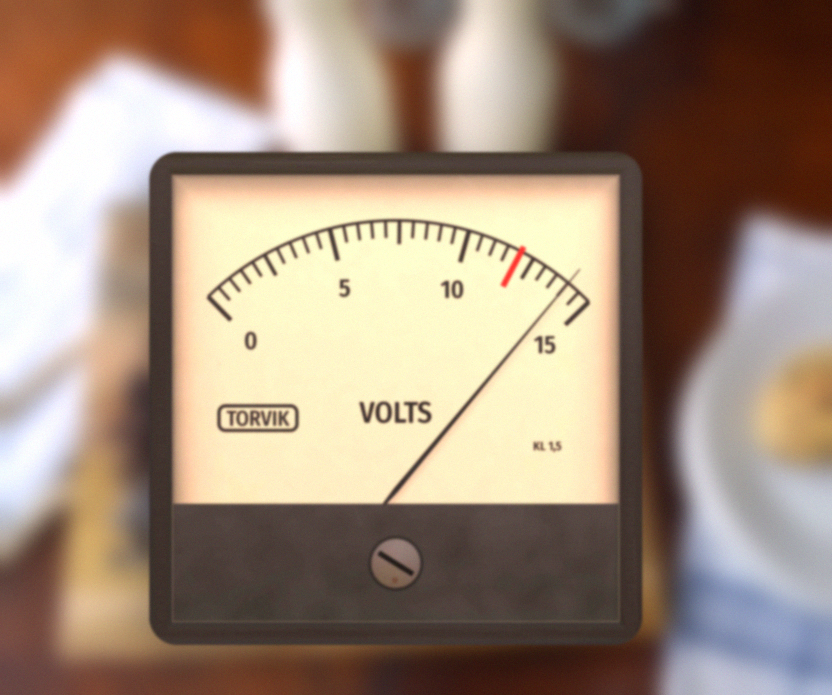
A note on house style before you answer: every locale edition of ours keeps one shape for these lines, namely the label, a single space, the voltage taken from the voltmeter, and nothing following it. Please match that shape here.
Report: 14 V
